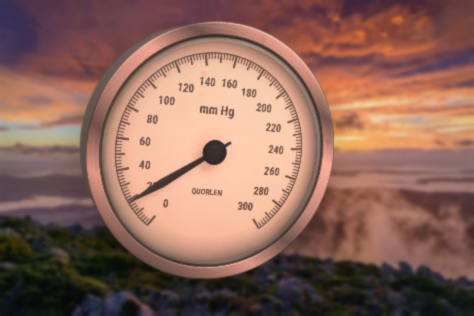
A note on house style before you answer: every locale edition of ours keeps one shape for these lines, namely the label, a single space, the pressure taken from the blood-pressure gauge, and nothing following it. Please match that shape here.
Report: 20 mmHg
